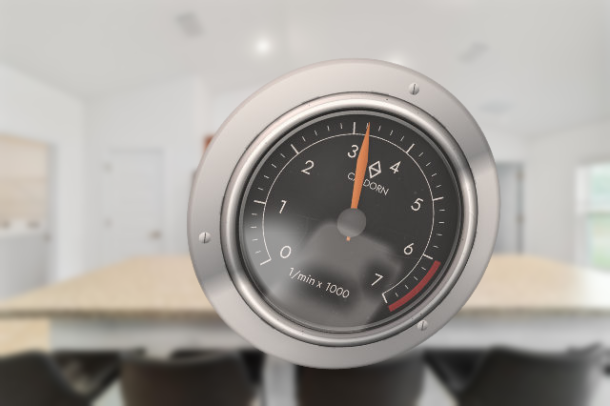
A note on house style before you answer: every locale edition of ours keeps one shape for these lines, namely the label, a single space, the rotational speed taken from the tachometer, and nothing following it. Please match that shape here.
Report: 3200 rpm
